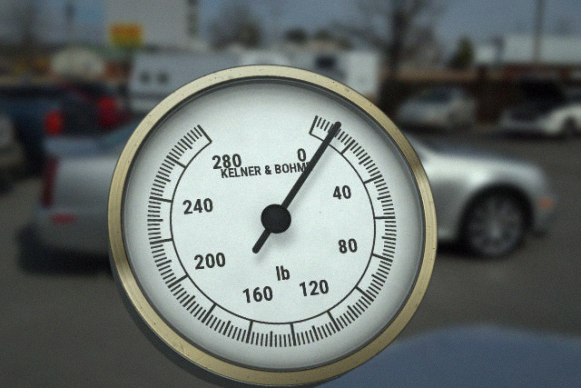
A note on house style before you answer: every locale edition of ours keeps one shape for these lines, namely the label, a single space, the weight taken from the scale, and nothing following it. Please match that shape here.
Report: 10 lb
